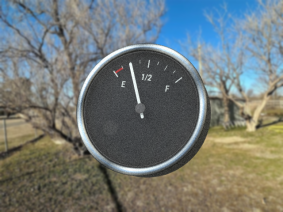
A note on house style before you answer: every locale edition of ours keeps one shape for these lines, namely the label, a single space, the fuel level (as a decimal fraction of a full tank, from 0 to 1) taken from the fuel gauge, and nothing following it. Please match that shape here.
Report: 0.25
